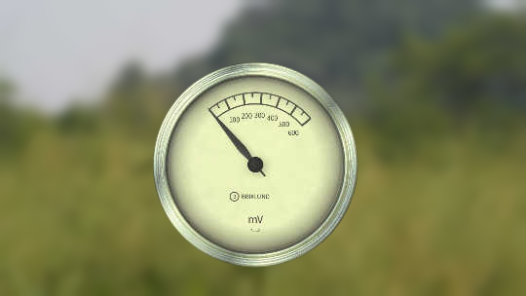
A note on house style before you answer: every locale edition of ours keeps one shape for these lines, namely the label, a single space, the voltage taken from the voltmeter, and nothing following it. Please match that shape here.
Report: 0 mV
